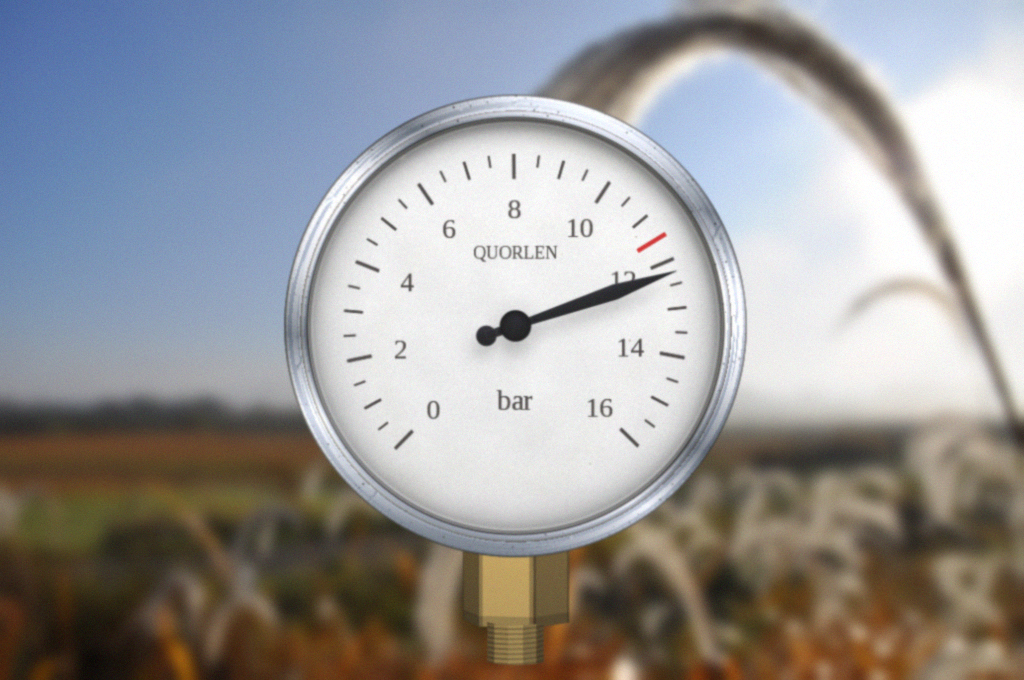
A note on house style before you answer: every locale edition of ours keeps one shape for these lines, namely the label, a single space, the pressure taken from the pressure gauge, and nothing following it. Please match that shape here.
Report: 12.25 bar
